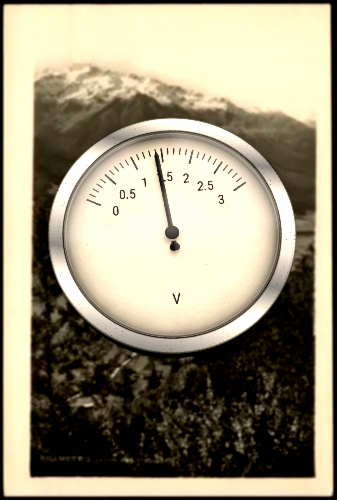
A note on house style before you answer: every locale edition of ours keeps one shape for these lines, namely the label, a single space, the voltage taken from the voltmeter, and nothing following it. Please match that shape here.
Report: 1.4 V
